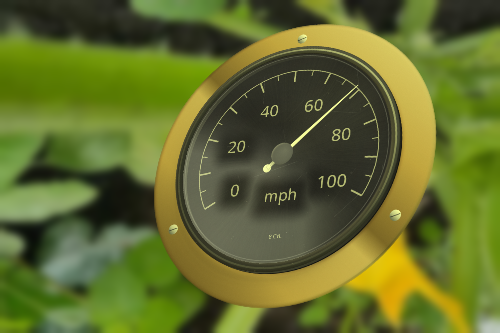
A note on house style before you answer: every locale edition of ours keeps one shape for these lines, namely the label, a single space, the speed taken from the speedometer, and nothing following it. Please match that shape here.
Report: 70 mph
